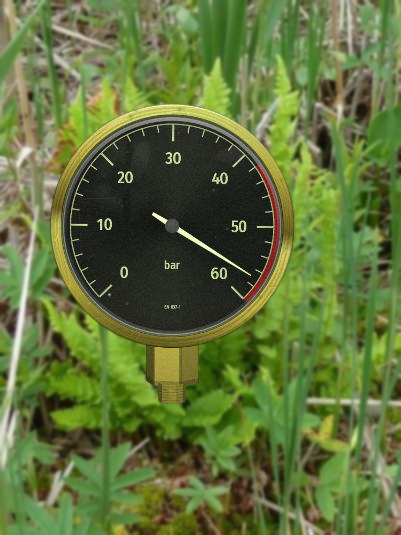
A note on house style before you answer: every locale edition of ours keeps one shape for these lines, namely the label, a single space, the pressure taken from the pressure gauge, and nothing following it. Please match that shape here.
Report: 57 bar
